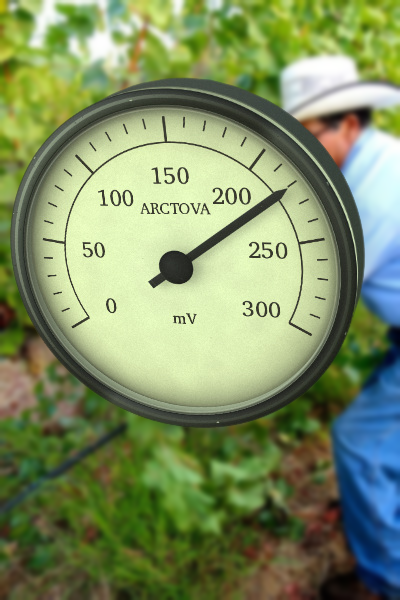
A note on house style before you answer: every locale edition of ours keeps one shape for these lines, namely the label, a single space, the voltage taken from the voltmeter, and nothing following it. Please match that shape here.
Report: 220 mV
